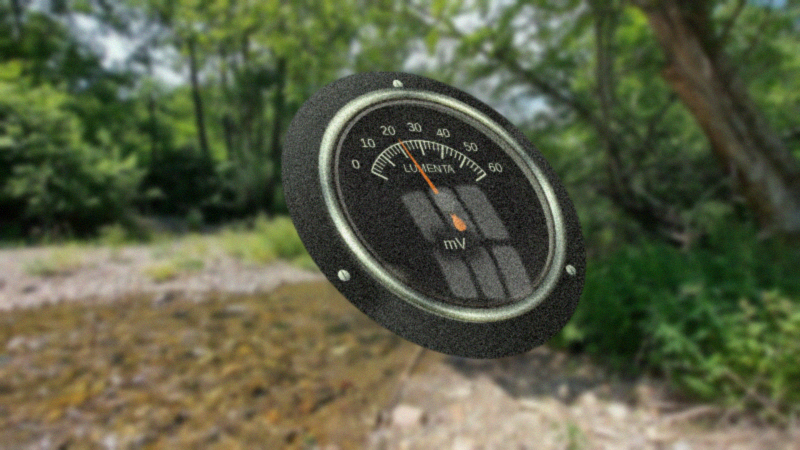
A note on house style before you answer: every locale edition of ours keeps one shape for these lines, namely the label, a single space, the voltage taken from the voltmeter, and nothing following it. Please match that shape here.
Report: 20 mV
